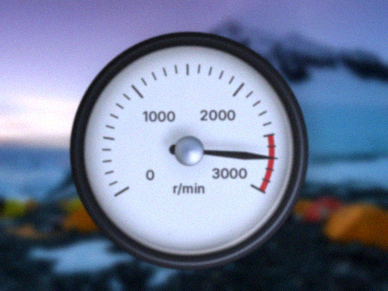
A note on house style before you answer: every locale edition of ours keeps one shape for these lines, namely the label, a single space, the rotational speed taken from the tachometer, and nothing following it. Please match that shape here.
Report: 2700 rpm
